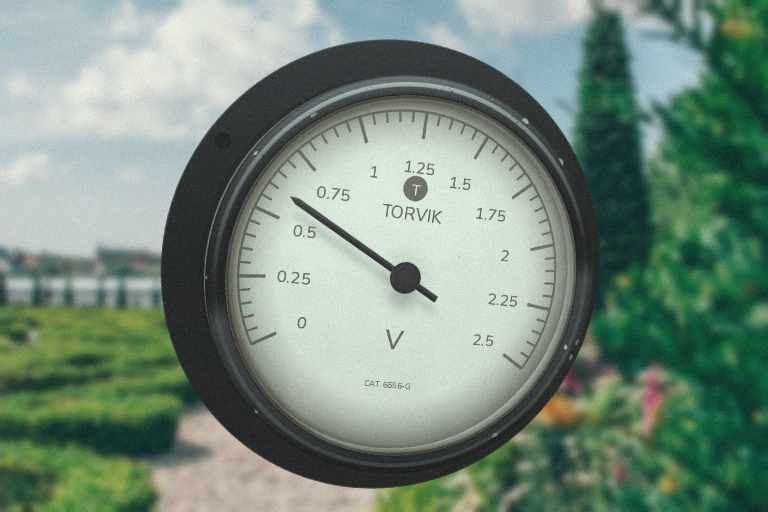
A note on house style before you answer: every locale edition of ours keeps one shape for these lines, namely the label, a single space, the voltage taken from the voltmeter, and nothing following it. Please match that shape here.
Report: 0.6 V
